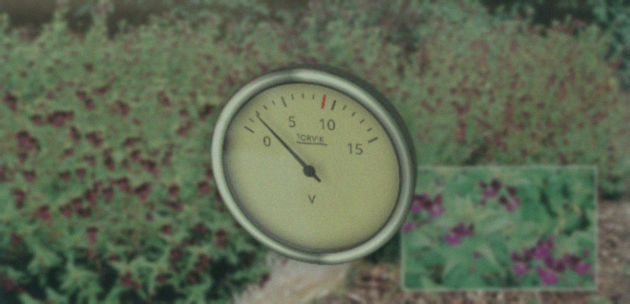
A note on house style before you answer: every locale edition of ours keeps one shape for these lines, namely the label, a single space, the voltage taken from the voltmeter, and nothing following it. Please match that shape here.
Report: 2 V
